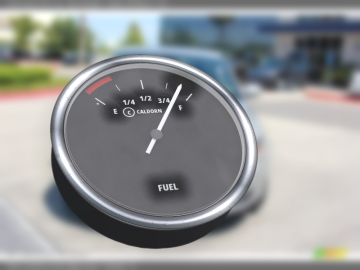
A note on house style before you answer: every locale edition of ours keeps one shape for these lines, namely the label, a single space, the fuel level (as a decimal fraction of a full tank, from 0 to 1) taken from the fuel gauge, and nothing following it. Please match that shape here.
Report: 0.875
